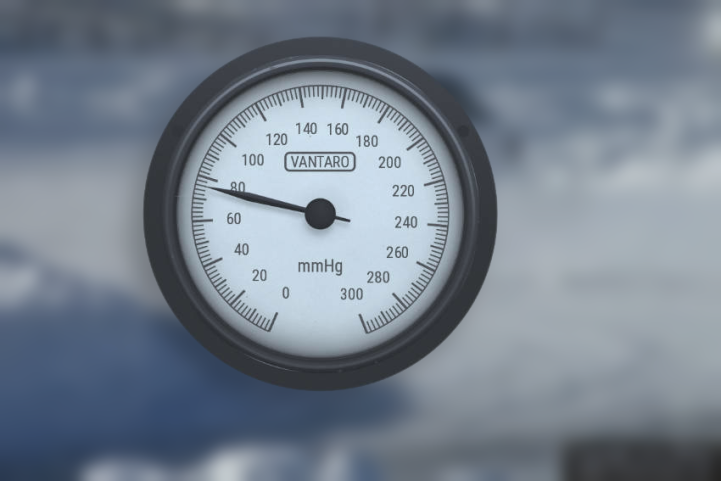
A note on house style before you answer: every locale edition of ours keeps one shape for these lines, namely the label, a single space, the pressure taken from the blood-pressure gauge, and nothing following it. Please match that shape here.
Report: 76 mmHg
